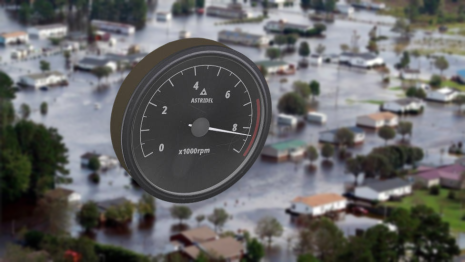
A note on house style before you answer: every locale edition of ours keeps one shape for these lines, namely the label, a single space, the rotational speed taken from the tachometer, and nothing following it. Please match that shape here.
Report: 8250 rpm
